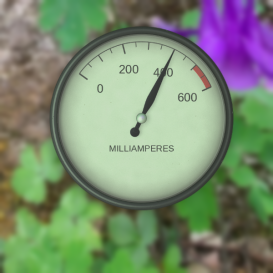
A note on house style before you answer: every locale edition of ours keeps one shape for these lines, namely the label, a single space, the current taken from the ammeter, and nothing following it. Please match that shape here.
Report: 400 mA
